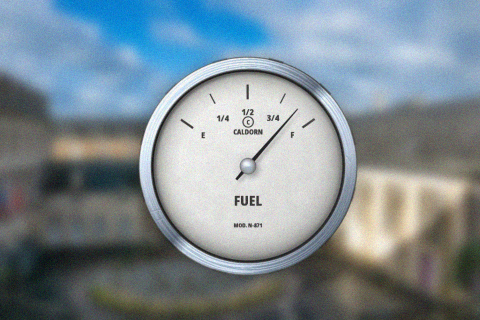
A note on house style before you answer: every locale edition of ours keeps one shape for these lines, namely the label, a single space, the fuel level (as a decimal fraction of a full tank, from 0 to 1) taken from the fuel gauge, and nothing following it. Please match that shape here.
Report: 0.875
